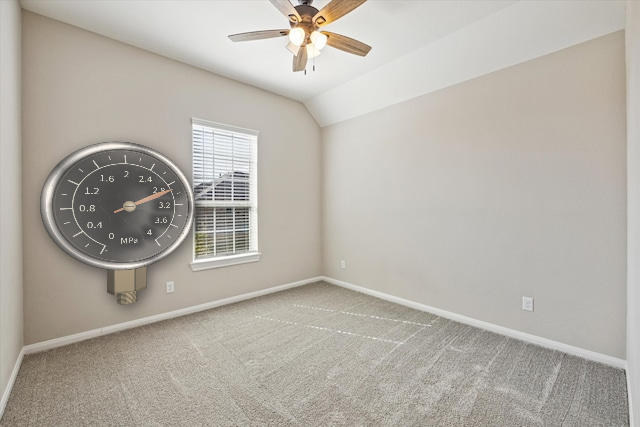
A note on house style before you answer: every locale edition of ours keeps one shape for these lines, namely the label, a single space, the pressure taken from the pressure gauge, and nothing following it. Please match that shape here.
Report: 2.9 MPa
